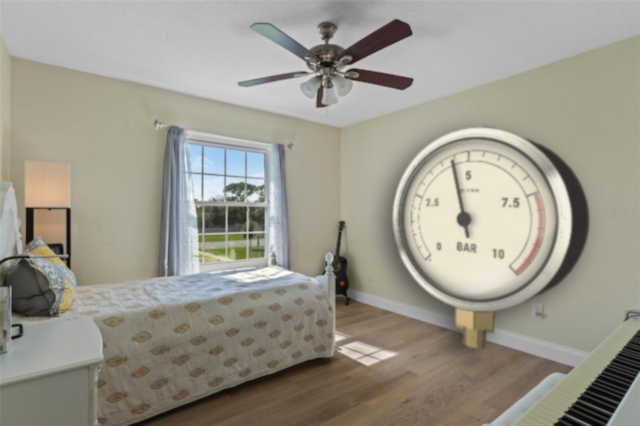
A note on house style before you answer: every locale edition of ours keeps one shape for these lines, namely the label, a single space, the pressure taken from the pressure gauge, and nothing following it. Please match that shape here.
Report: 4.5 bar
